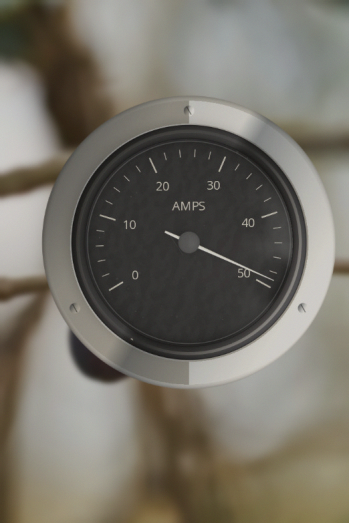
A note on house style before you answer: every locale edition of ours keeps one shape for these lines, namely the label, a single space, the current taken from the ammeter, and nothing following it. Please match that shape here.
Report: 49 A
